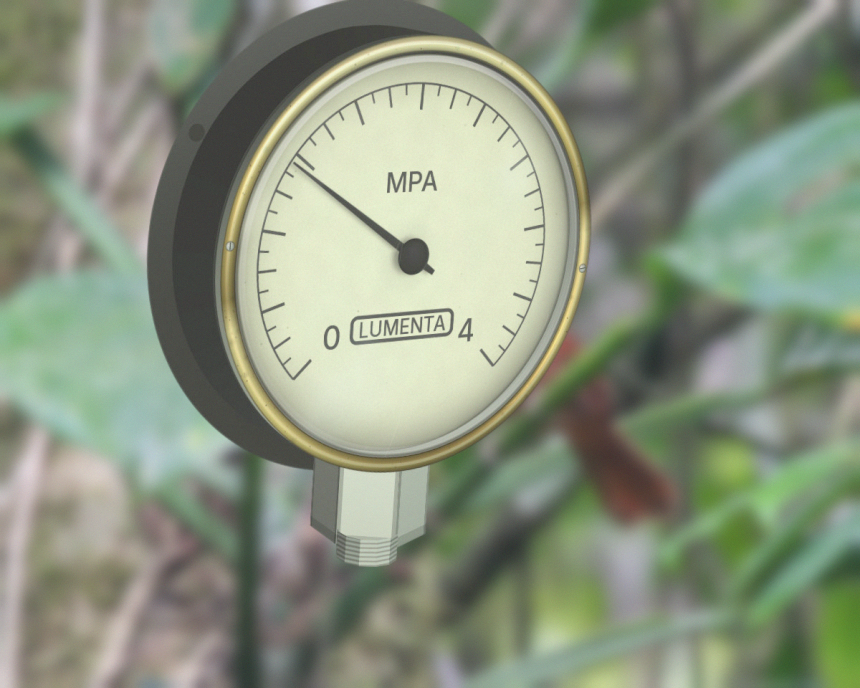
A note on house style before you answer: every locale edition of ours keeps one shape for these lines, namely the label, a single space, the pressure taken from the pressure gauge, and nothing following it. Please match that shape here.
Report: 1.15 MPa
